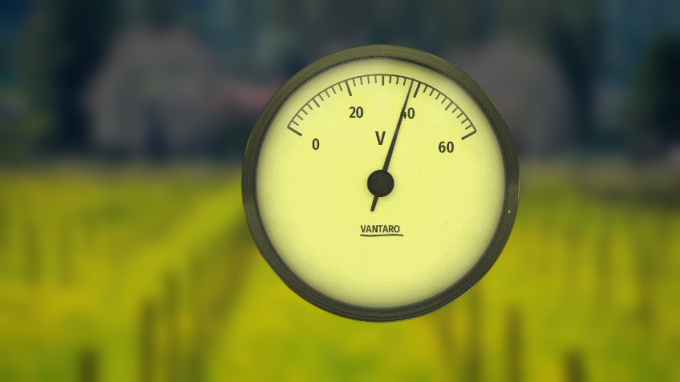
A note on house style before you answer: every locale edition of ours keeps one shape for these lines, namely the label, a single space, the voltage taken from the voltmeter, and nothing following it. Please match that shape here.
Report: 38 V
